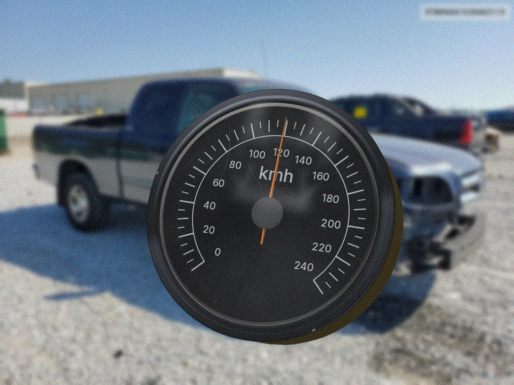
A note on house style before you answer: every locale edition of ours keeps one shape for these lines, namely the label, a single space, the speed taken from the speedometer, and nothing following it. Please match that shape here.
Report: 120 km/h
